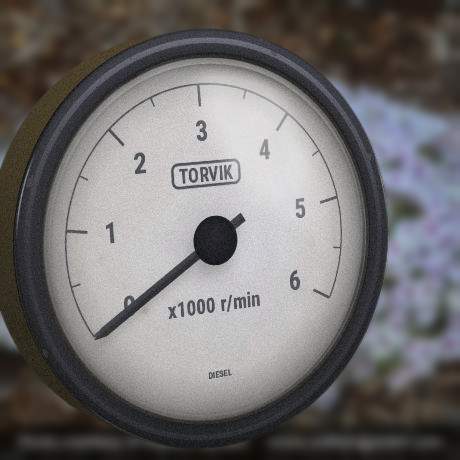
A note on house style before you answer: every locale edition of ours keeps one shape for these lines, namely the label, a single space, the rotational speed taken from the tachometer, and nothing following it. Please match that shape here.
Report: 0 rpm
